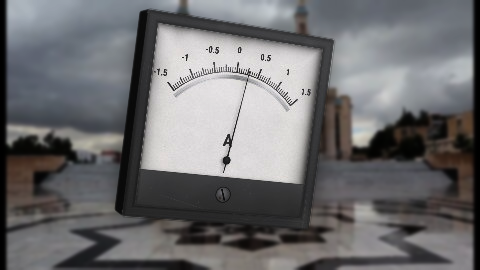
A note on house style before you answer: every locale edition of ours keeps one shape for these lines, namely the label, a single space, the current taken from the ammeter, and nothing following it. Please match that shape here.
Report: 0.25 A
